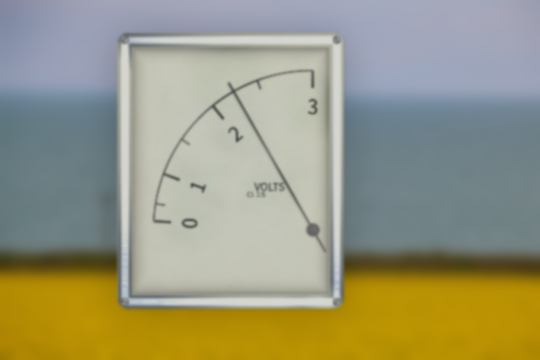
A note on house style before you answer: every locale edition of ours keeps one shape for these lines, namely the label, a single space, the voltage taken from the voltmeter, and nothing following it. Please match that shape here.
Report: 2.25 V
